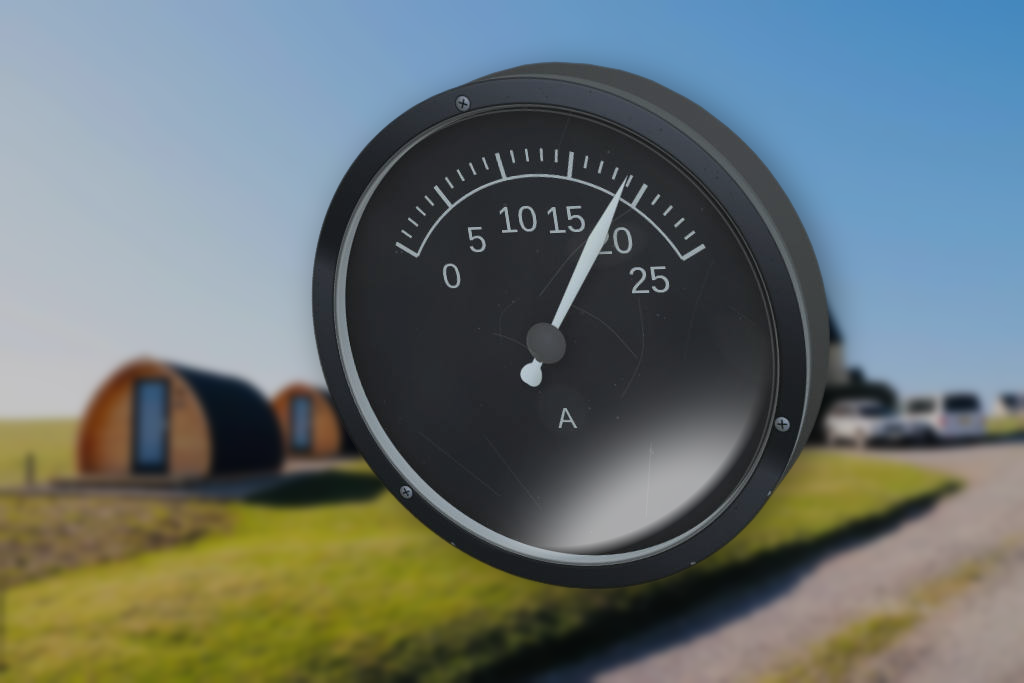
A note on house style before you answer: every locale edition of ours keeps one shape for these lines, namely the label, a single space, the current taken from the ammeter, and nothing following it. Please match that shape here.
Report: 19 A
